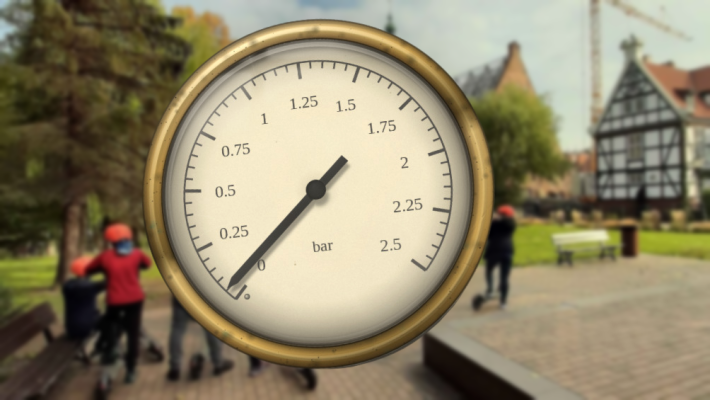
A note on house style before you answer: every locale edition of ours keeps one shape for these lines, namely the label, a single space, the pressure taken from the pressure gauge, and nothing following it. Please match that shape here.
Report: 0.05 bar
